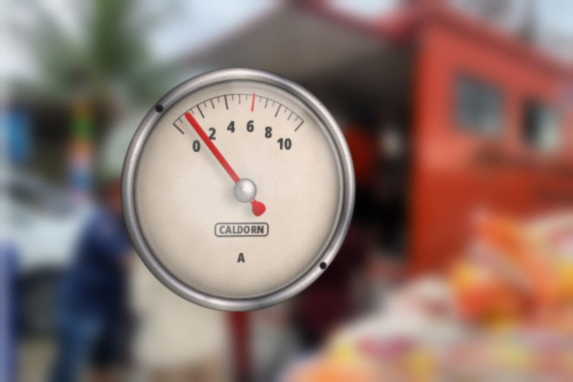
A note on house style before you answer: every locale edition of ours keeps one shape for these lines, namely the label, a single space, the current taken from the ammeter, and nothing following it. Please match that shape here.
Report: 1 A
